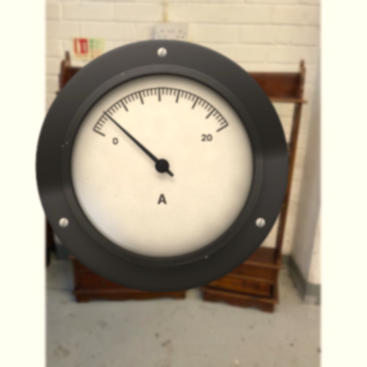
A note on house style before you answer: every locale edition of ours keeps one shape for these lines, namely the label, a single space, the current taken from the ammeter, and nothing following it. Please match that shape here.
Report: 2.5 A
